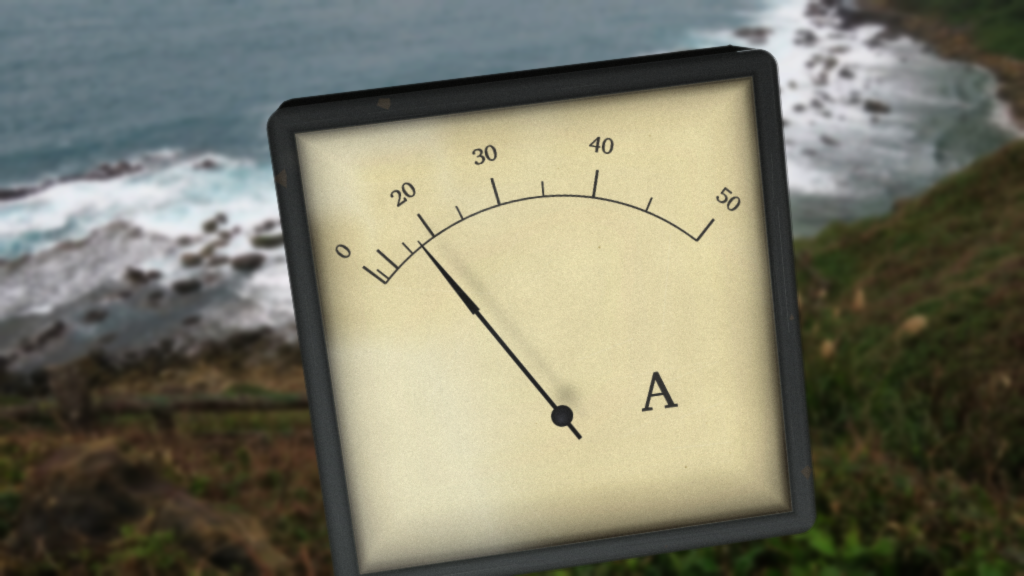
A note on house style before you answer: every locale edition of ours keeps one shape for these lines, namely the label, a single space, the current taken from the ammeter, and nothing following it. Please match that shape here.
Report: 17.5 A
